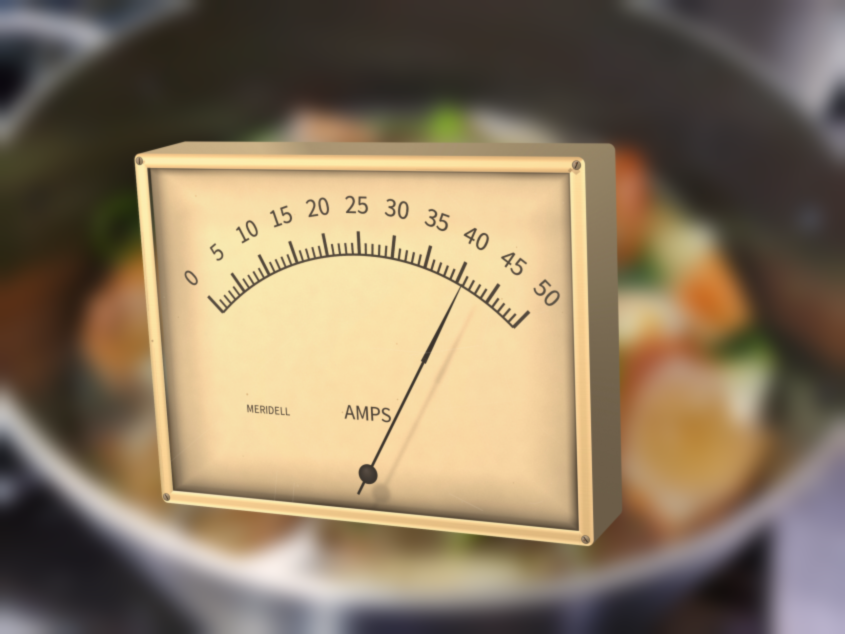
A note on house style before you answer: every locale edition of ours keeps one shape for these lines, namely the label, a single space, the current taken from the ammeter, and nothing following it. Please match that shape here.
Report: 41 A
